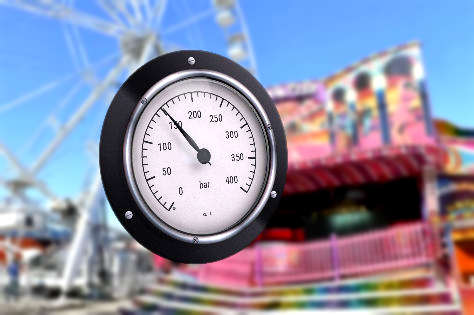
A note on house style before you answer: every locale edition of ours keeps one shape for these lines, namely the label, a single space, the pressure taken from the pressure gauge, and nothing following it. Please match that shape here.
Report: 150 bar
